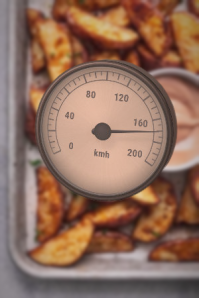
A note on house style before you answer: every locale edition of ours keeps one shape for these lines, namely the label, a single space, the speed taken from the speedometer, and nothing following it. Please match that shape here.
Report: 170 km/h
